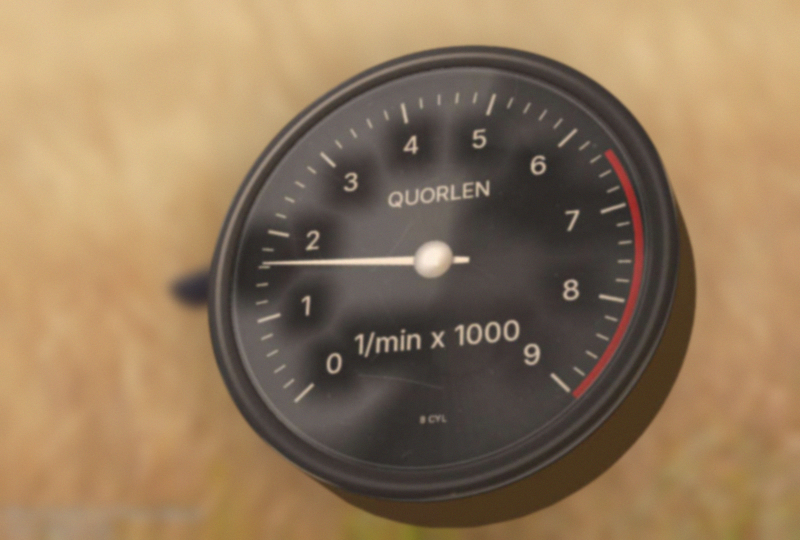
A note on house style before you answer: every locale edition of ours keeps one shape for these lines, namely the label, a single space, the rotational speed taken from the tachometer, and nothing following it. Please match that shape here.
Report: 1600 rpm
